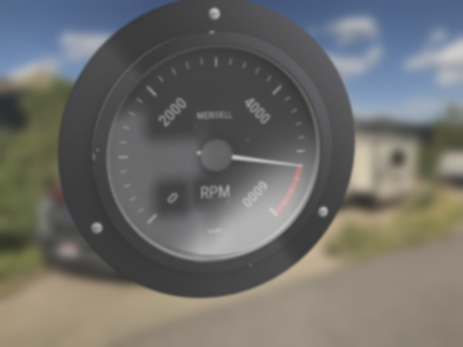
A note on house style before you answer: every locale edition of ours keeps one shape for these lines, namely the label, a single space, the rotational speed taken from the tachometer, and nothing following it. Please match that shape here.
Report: 5200 rpm
